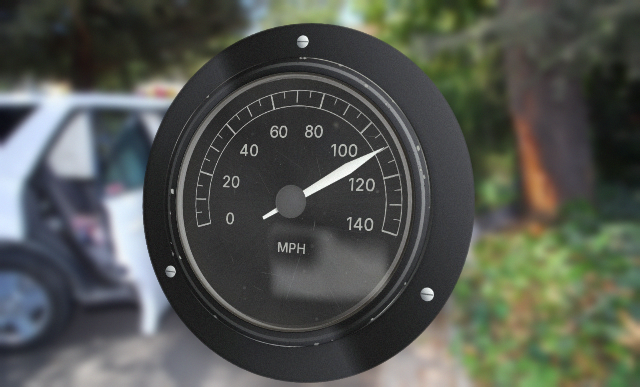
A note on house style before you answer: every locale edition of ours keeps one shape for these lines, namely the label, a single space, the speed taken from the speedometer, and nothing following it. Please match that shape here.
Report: 110 mph
